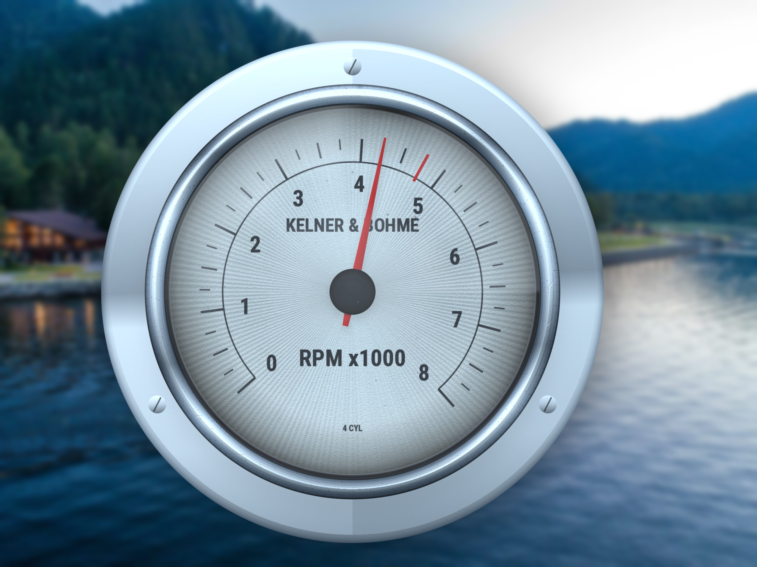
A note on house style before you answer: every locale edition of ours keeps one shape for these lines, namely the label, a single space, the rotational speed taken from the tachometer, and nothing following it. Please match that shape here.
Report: 4250 rpm
